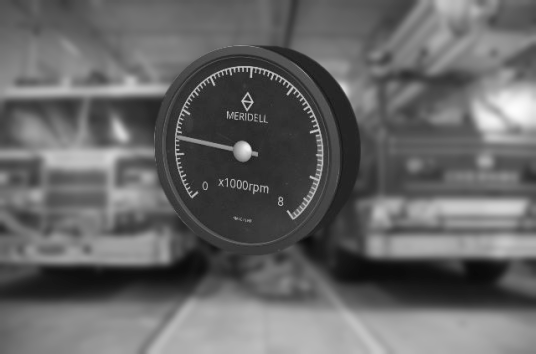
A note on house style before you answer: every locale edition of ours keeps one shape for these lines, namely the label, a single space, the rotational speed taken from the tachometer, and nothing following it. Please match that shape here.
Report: 1400 rpm
